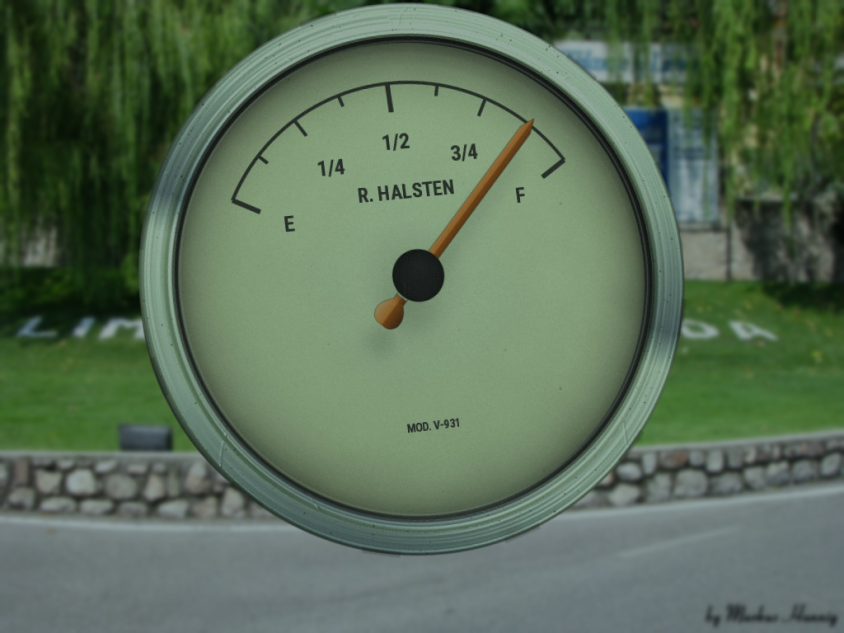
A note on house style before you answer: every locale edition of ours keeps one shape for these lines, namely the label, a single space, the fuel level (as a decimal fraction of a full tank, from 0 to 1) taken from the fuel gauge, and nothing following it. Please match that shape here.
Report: 0.875
